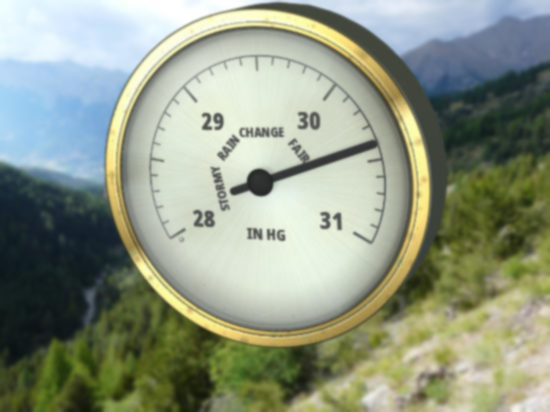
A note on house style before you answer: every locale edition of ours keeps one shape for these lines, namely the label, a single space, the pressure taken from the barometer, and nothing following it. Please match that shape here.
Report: 30.4 inHg
